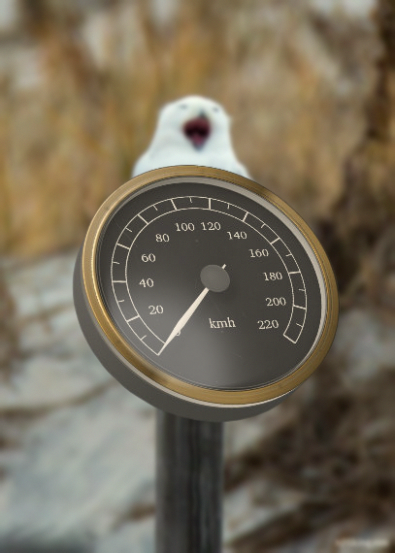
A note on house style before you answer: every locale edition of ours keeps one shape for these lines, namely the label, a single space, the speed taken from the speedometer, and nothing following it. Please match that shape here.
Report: 0 km/h
